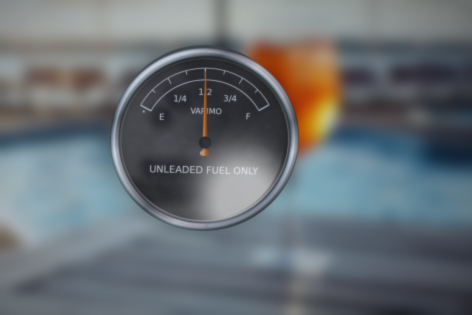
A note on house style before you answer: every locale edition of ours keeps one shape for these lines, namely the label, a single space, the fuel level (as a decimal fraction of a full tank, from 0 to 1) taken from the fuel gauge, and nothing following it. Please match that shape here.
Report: 0.5
